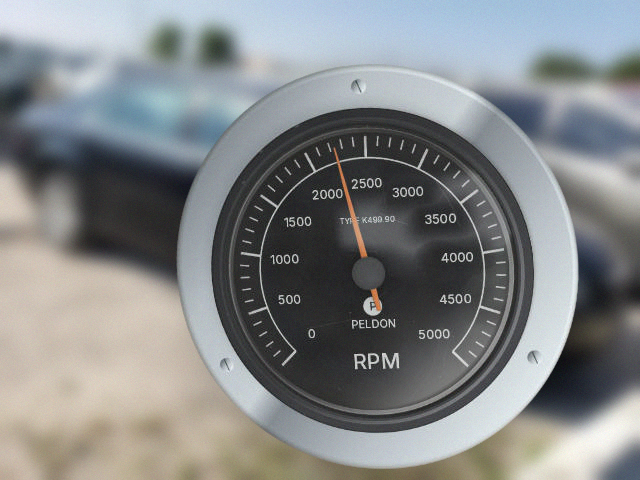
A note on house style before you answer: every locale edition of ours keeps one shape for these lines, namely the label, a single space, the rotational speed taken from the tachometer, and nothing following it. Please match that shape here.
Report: 2250 rpm
